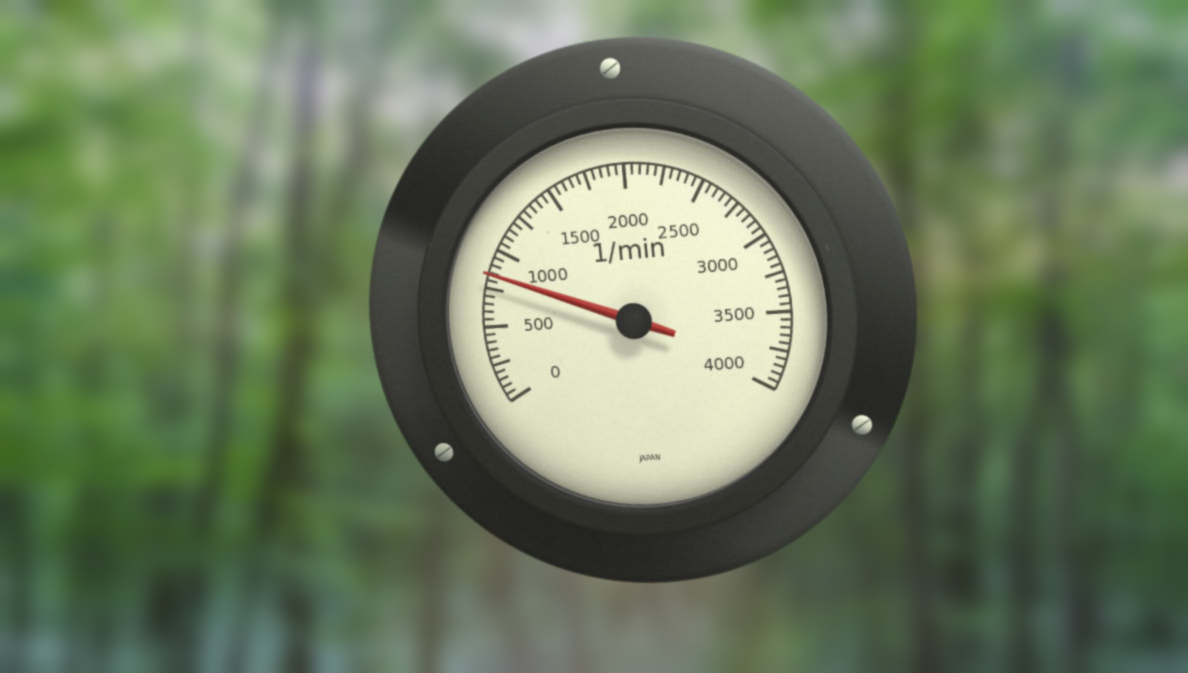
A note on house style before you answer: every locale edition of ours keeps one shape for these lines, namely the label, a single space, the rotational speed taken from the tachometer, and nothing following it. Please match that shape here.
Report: 850 rpm
